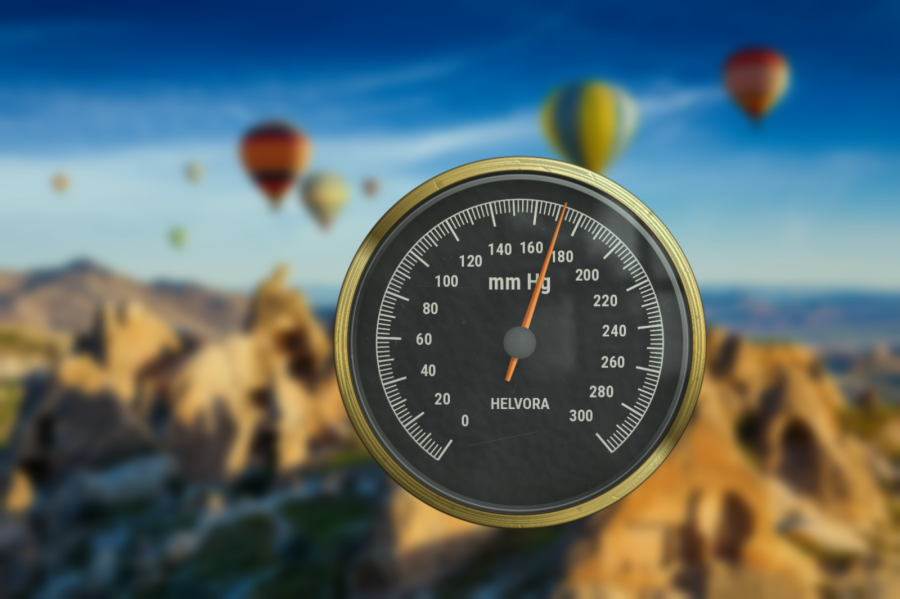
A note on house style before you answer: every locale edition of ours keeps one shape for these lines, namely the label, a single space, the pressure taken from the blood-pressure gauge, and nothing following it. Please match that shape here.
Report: 172 mmHg
